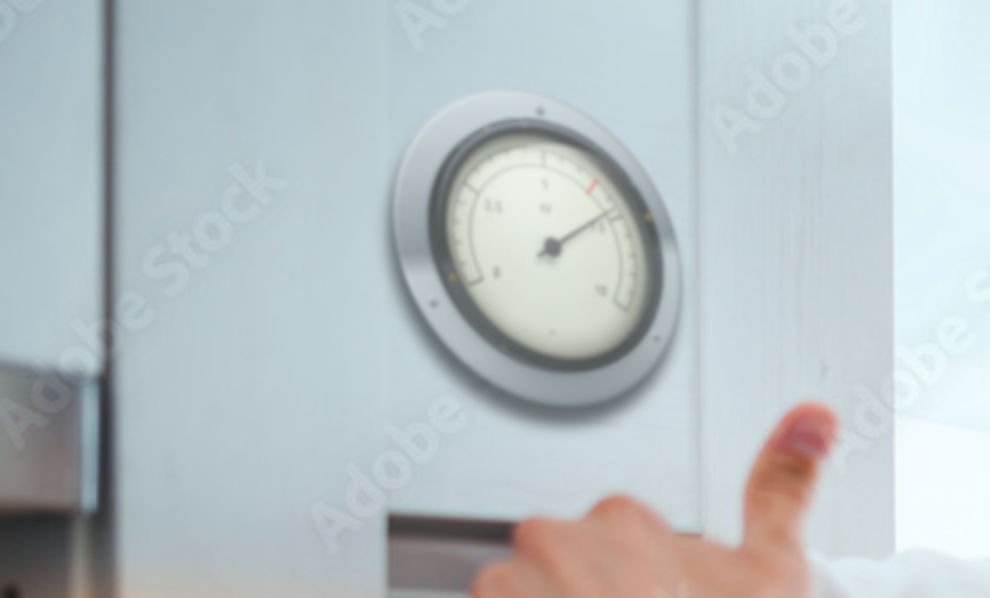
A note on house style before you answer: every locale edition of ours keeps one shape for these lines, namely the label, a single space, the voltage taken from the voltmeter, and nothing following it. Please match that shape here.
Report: 7.25 kV
